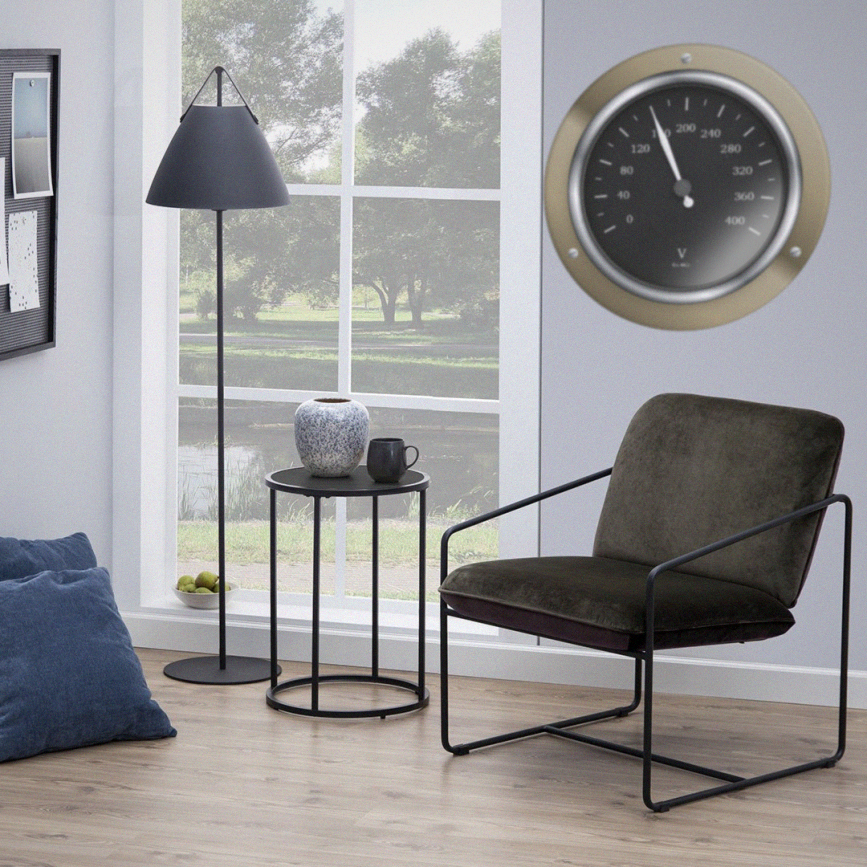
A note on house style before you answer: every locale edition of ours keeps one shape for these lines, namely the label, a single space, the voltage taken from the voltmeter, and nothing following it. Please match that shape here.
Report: 160 V
